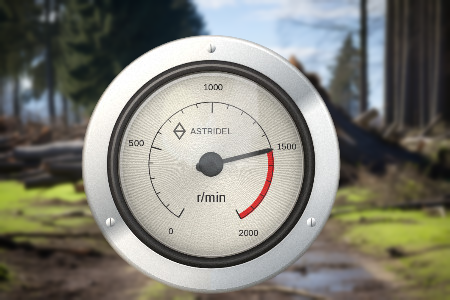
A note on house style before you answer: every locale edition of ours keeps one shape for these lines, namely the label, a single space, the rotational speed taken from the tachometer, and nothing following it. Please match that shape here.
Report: 1500 rpm
